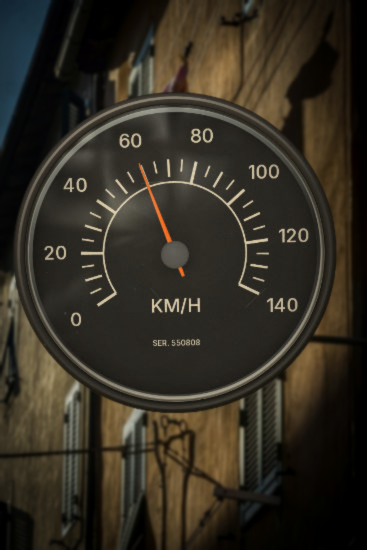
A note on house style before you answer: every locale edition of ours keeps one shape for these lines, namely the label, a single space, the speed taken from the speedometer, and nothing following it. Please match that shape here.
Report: 60 km/h
